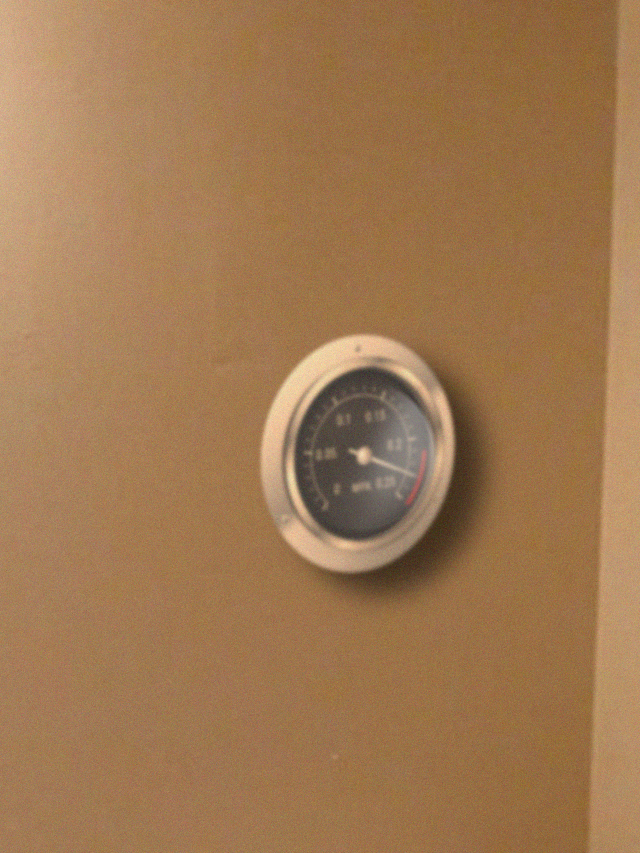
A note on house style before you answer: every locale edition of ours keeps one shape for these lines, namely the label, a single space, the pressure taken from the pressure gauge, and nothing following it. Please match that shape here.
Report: 0.23 MPa
